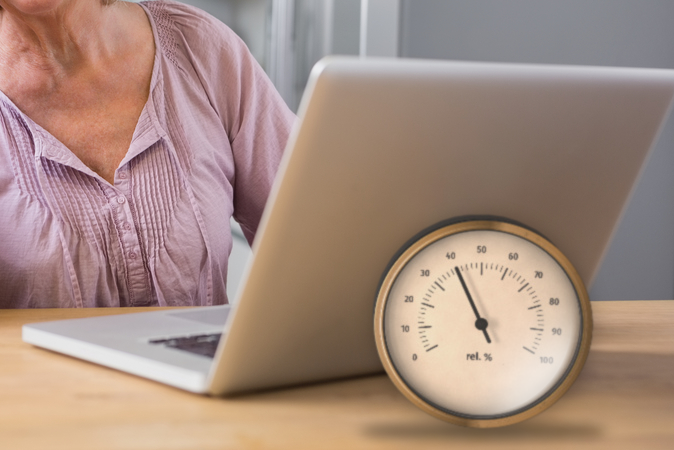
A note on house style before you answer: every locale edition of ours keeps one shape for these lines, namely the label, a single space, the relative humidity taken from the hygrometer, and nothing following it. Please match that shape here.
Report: 40 %
